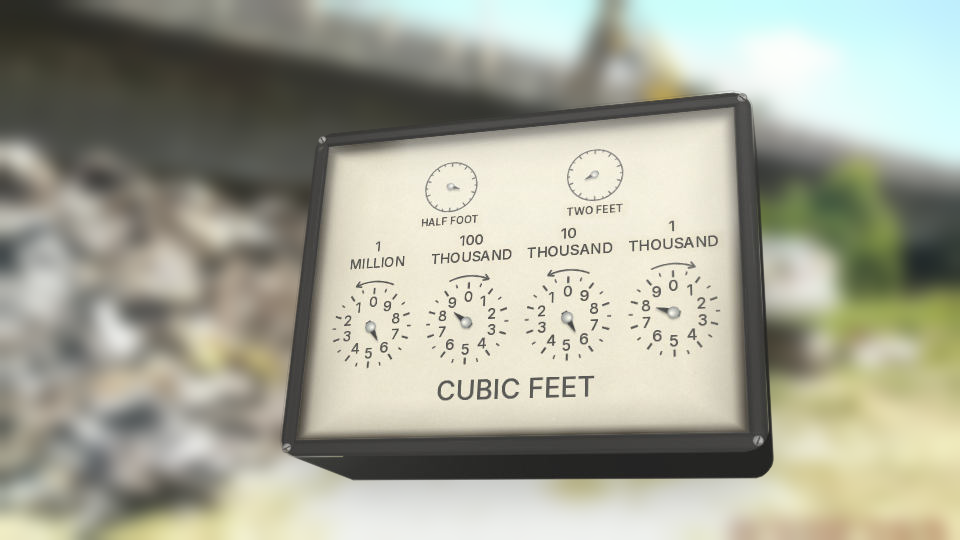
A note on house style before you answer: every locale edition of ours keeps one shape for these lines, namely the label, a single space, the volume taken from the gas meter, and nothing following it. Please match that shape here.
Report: 585800 ft³
